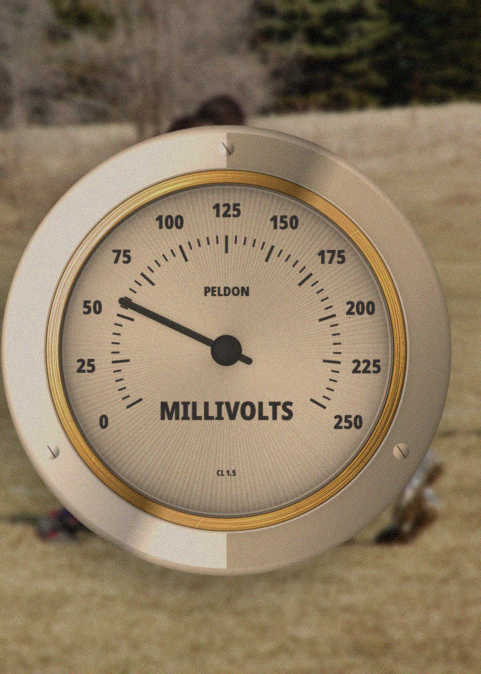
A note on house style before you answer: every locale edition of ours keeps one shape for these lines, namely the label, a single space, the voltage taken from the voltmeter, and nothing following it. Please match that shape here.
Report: 57.5 mV
